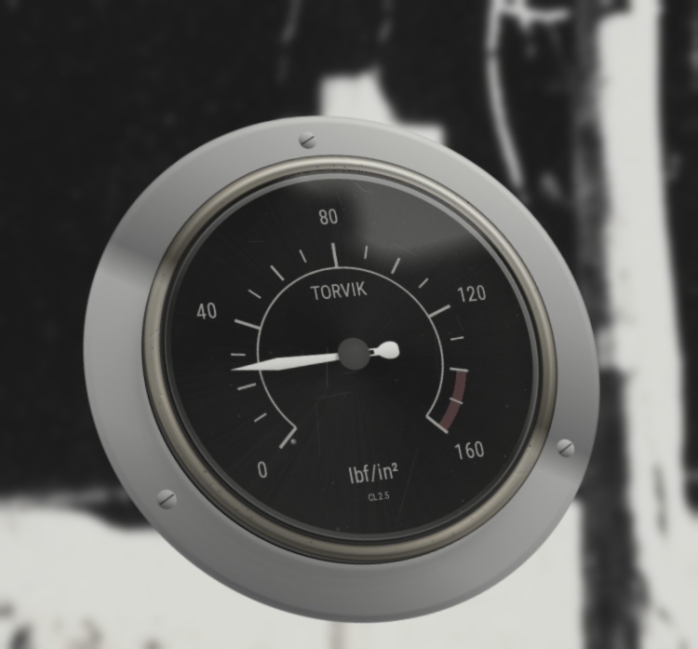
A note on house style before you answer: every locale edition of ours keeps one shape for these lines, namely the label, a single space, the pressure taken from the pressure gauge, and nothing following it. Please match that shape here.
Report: 25 psi
